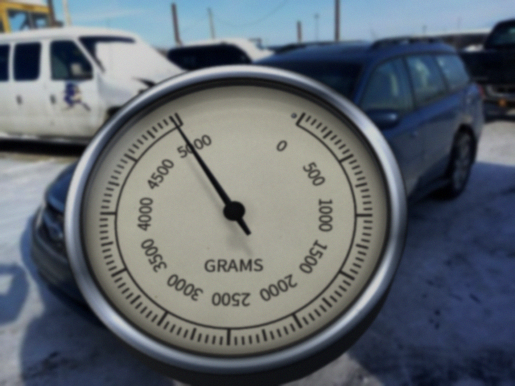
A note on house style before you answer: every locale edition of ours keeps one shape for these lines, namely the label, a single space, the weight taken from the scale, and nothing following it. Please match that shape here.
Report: 4950 g
